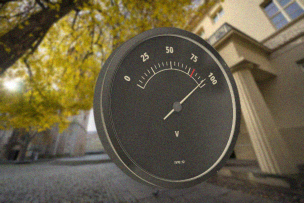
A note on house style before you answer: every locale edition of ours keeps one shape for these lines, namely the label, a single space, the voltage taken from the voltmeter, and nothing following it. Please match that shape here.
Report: 95 V
